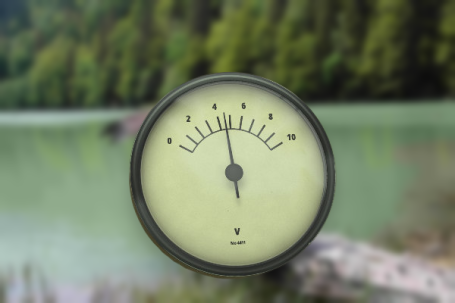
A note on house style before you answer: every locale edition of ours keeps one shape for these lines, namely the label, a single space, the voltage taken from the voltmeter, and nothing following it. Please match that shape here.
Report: 4.5 V
